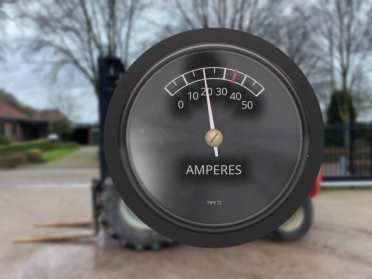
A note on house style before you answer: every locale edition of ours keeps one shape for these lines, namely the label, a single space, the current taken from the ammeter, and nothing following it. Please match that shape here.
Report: 20 A
